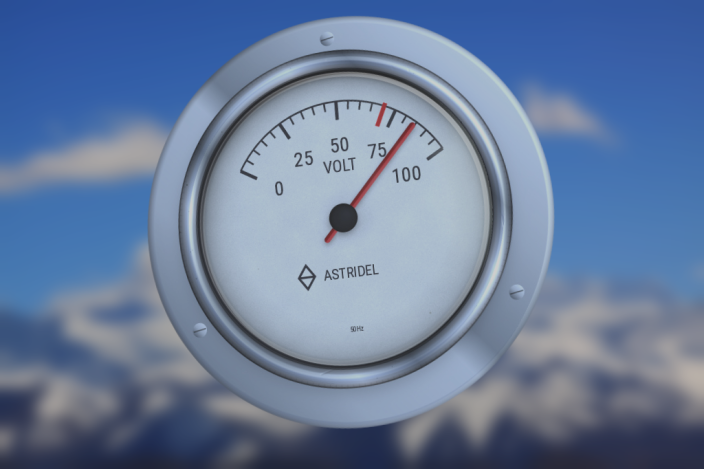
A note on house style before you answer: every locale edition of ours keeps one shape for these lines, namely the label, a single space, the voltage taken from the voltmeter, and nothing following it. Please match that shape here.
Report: 85 V
